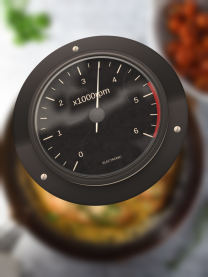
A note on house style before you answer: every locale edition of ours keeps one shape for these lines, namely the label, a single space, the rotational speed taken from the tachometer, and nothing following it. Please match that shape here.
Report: 3500 rpm
